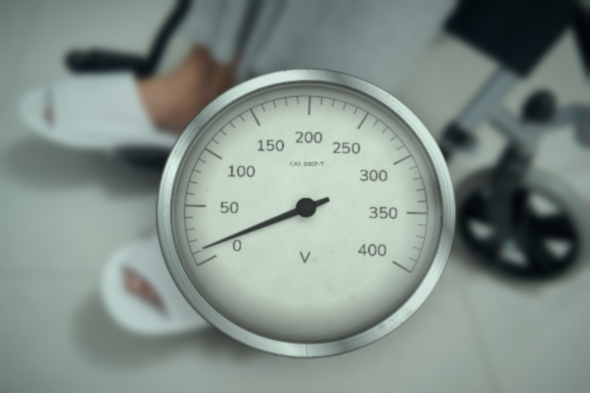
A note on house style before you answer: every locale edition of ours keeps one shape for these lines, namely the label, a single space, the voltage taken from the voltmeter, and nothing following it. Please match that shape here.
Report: 10 V
